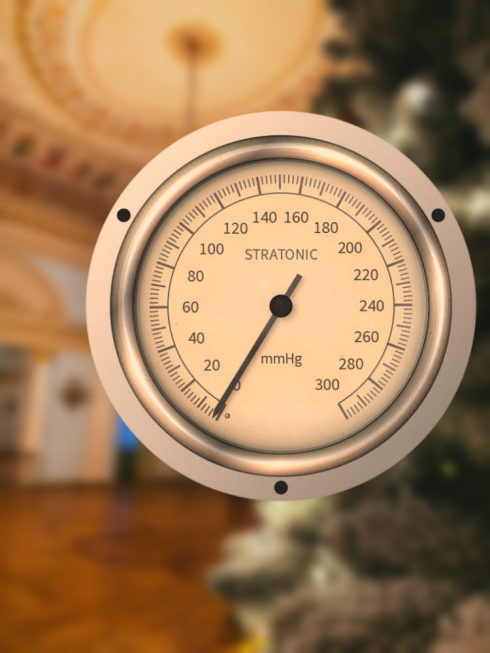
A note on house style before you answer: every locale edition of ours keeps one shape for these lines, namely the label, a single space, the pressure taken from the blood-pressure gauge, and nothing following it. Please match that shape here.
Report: 2 mmHg
